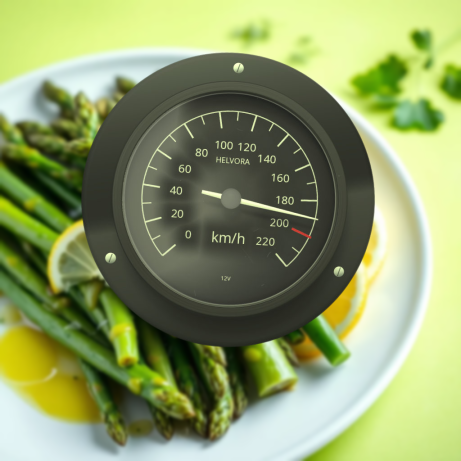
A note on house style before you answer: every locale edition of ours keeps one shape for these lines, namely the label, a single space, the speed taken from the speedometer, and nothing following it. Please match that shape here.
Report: 190 km/h
